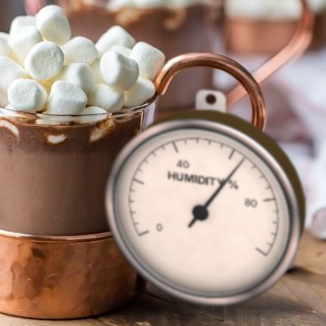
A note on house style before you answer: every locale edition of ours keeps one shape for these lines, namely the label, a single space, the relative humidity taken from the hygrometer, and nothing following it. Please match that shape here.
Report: 64 %
